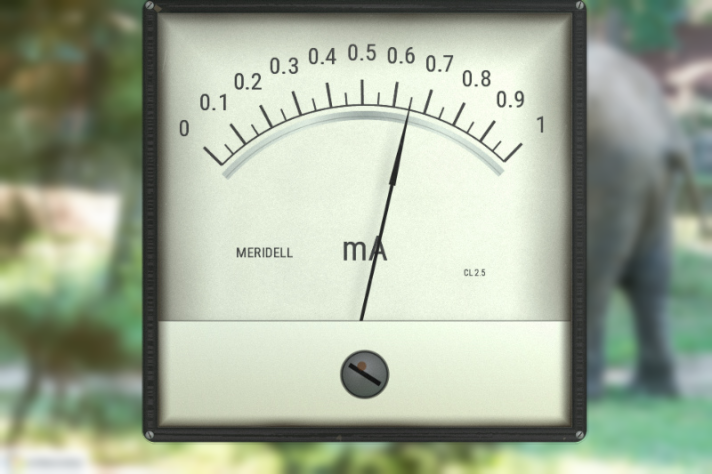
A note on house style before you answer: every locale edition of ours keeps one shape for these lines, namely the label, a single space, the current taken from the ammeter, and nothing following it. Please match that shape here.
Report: 0.65 mA
